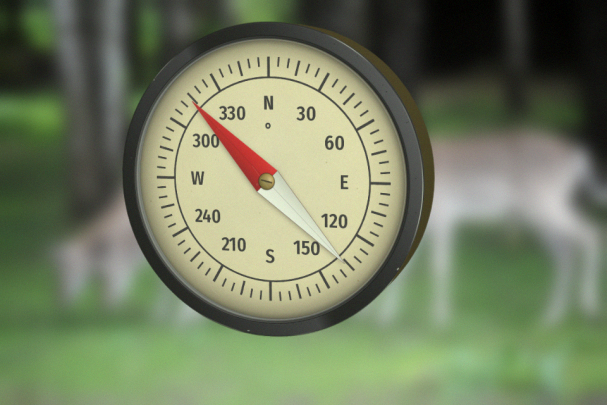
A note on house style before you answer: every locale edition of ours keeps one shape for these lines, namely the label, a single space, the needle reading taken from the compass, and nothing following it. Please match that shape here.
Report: 315 °
